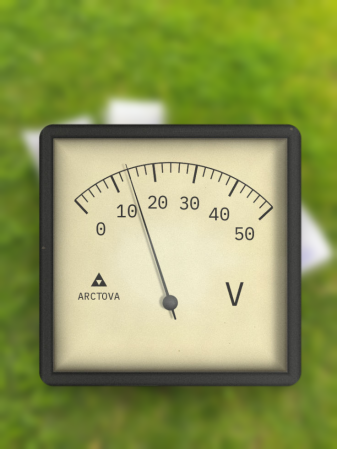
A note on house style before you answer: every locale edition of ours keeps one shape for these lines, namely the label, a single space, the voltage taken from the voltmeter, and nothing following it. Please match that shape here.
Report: 14 V
